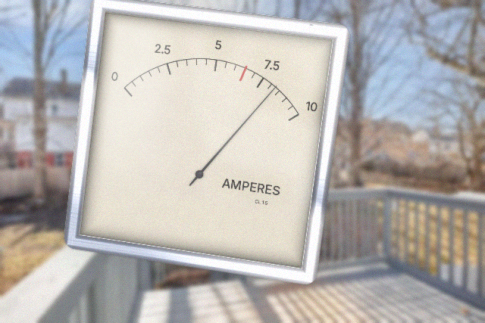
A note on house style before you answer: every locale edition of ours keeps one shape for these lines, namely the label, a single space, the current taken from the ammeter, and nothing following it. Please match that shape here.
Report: 8.25 A
